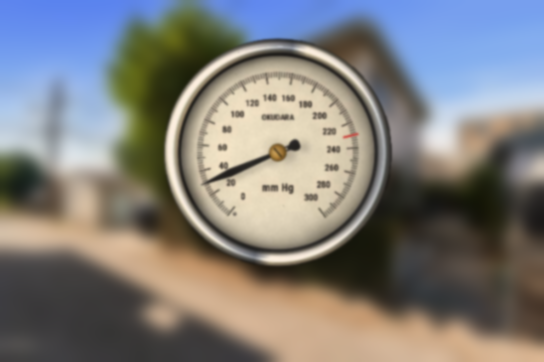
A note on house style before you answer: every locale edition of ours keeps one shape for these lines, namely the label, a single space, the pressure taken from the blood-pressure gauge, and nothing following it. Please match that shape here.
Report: 30 mmHg
